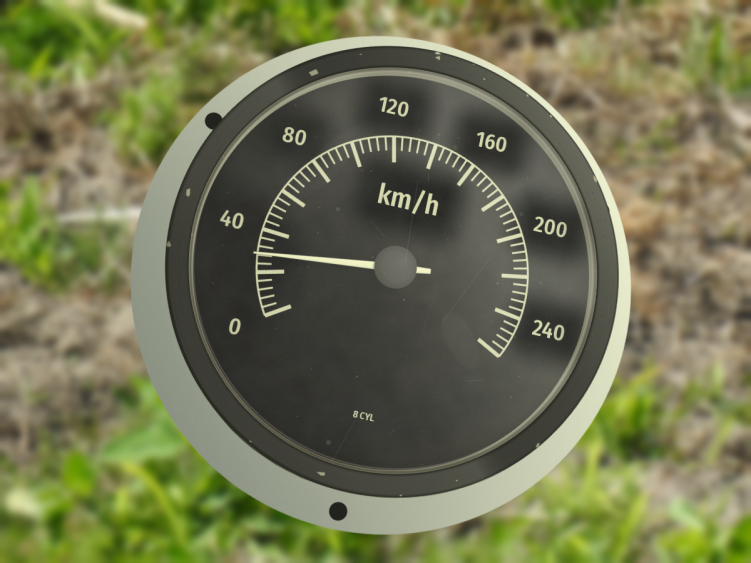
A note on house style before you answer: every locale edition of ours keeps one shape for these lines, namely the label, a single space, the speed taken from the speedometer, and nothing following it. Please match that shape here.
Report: 28 km/h
